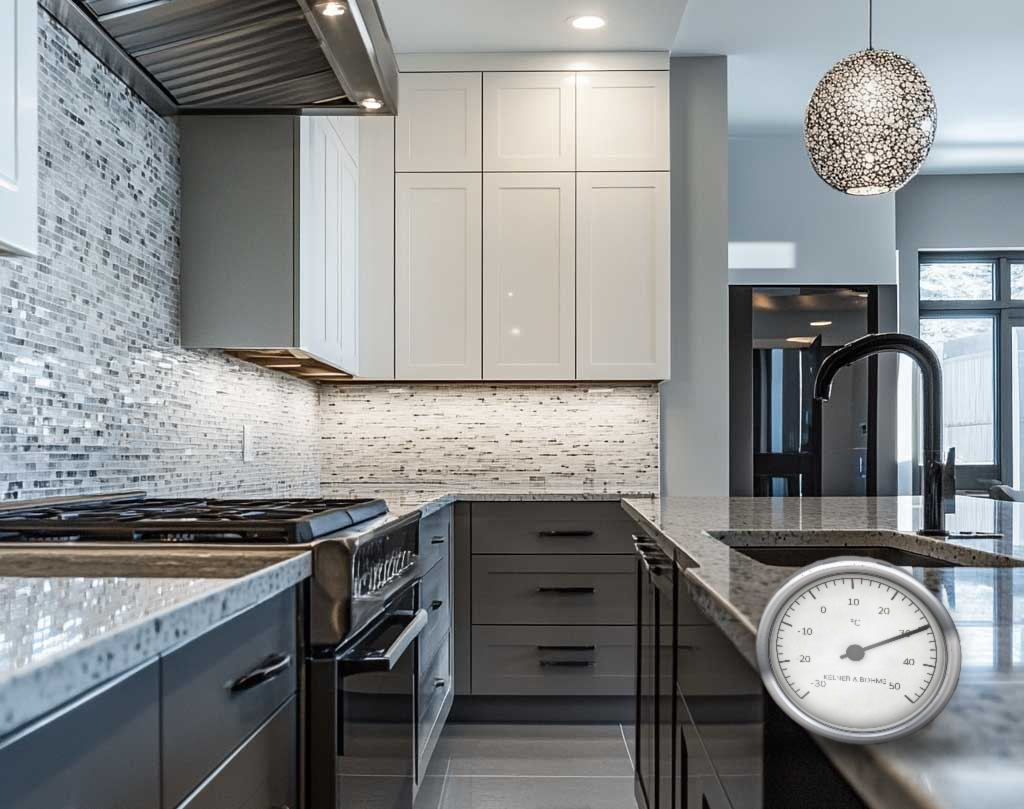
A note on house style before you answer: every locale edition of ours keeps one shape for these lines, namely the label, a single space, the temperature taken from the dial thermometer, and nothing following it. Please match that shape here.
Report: 30 °C
